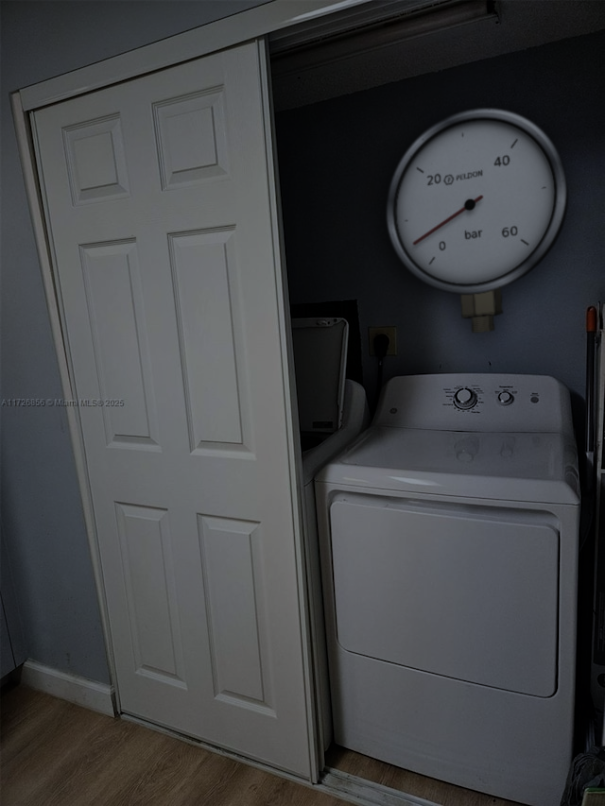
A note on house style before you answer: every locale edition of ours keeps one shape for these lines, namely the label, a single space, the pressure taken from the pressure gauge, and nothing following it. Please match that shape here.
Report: 5 bar
